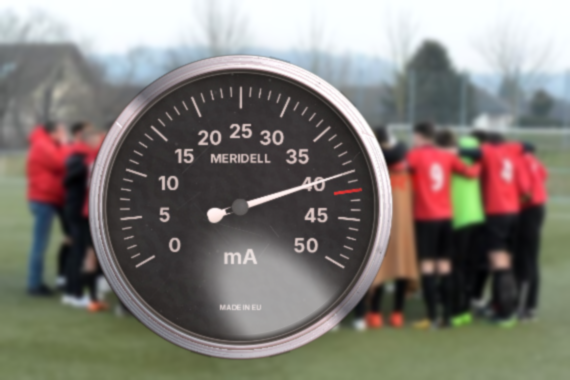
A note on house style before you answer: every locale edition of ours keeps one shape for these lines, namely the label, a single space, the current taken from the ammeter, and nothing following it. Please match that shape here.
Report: 40 mA
